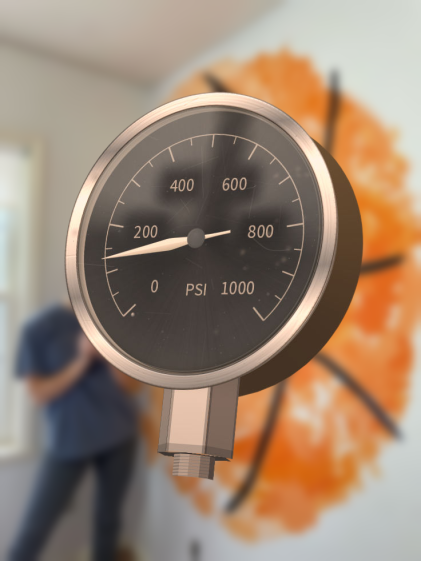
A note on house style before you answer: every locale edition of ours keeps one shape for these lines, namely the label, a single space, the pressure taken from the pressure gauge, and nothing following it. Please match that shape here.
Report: 125 psi
